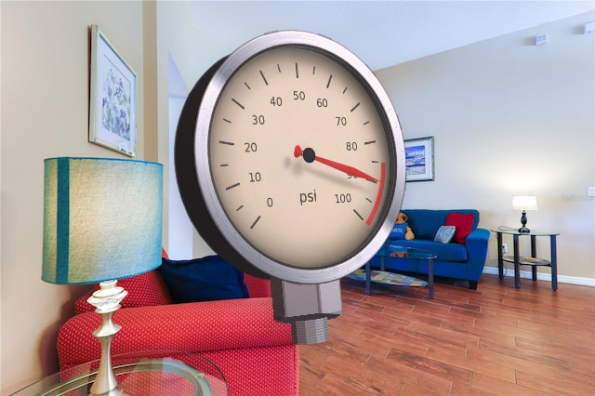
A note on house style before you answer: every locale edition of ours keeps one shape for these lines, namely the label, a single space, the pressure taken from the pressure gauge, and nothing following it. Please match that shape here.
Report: 90 psi
